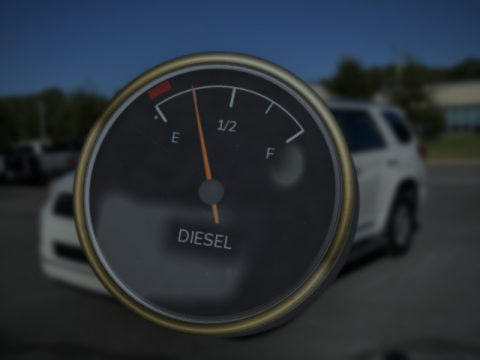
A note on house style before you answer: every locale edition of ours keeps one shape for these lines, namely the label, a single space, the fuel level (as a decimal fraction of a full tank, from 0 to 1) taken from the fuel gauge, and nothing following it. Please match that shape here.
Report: 0.25
